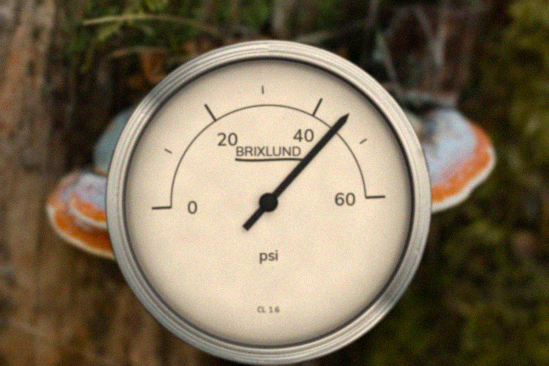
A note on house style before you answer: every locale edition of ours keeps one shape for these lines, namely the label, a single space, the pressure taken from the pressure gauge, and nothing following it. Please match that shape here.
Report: 45 psi
